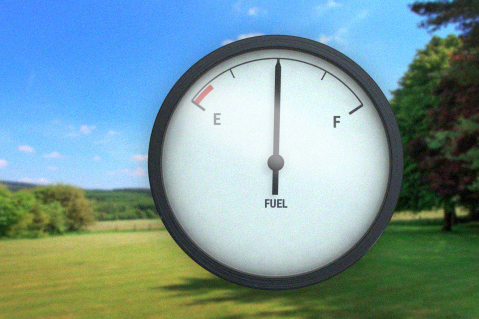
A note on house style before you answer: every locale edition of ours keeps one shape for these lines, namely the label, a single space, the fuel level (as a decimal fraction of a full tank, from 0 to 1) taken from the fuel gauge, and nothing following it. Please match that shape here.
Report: 0.5
